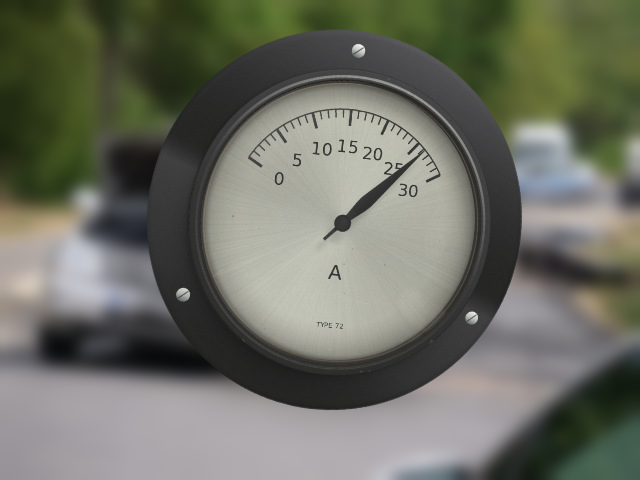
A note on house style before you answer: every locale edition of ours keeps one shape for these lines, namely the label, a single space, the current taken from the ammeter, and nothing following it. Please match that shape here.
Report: 26 A
